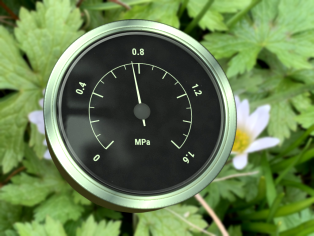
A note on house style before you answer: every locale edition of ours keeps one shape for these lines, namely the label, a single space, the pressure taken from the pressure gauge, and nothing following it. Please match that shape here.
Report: 0.75 MPa
